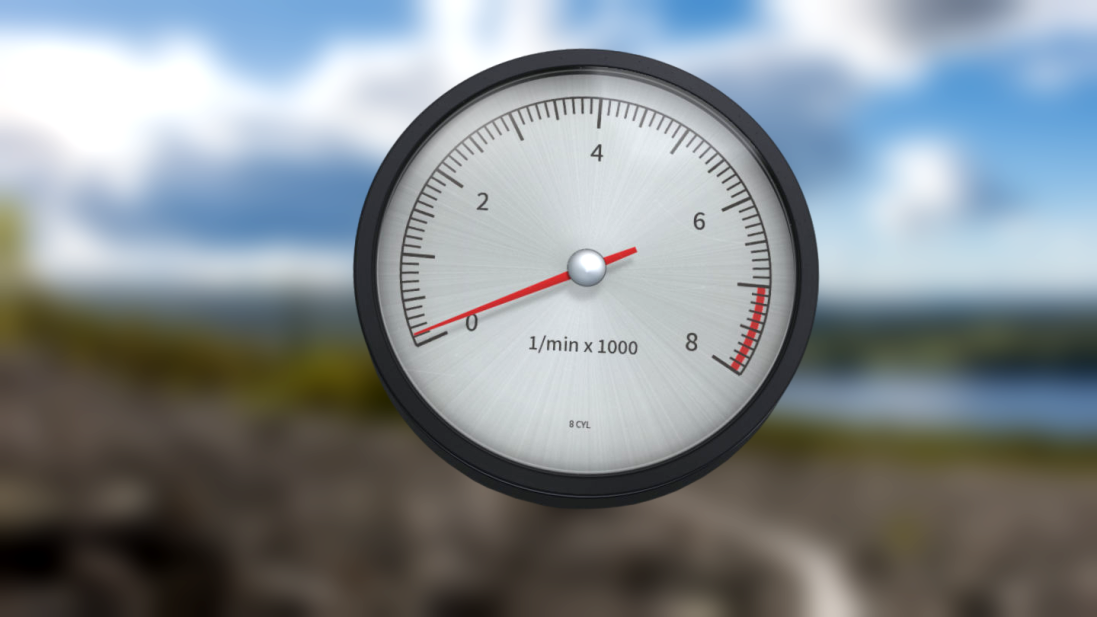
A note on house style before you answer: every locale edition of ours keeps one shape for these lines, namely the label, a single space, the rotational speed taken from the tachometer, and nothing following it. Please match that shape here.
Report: 100 rpm
